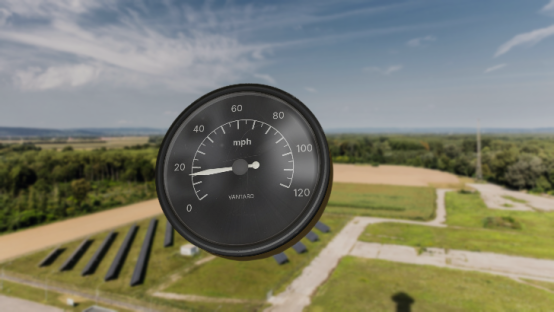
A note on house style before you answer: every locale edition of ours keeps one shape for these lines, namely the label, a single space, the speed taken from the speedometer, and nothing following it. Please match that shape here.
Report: 15 mph
